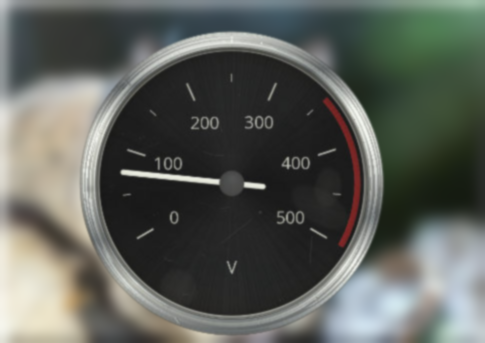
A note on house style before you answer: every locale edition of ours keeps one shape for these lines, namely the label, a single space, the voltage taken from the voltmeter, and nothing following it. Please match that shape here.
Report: 75 V
